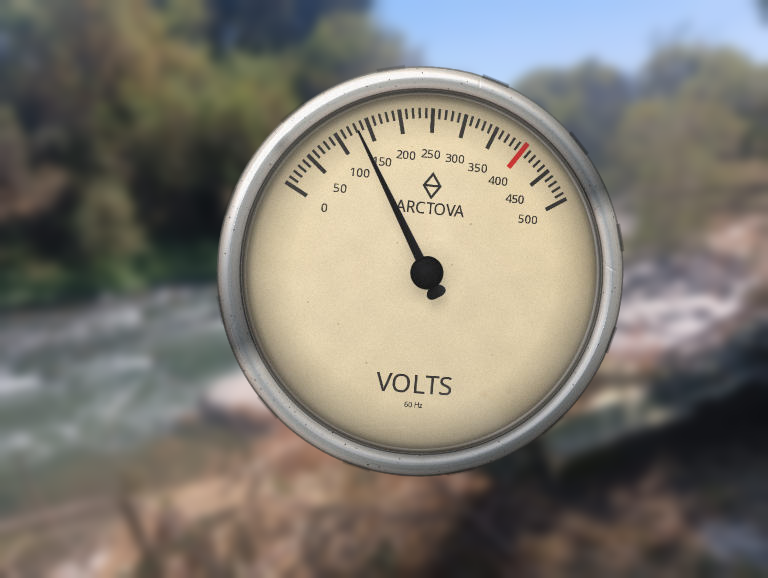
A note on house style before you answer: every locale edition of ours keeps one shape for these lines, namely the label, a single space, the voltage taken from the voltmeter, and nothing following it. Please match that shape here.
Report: 130 V
